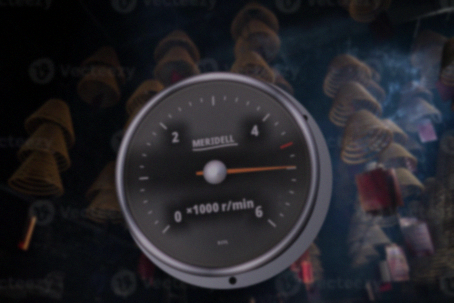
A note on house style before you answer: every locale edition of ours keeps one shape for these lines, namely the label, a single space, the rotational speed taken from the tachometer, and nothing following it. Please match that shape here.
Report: 5000 rpm
